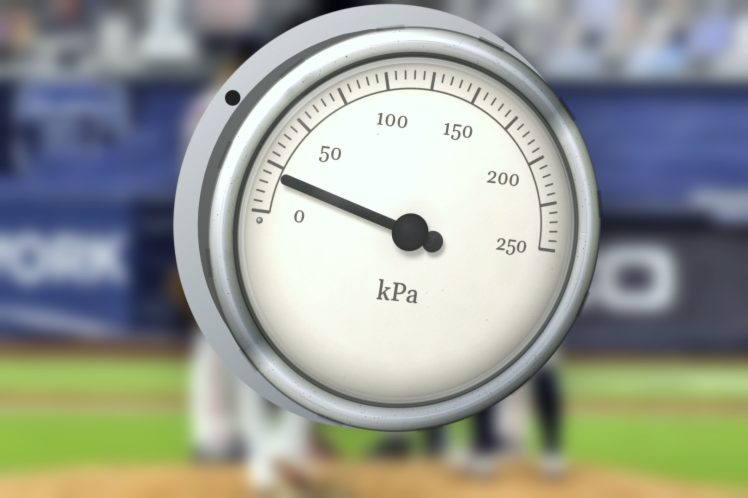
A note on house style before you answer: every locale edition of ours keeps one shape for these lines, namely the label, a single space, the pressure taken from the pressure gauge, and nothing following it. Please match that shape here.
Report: 20 kPa
